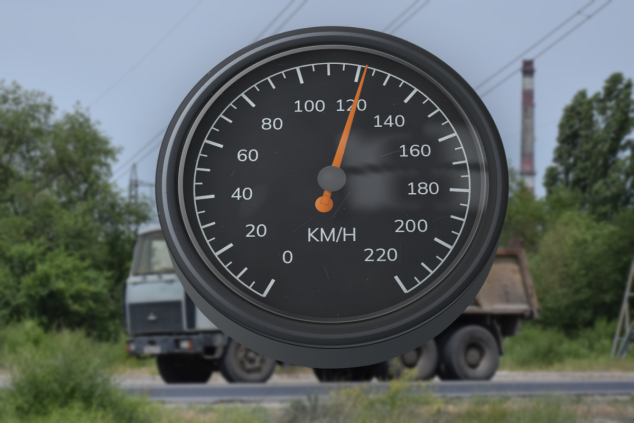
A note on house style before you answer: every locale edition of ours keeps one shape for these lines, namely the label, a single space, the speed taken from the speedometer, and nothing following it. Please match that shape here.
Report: 122.5 km/h
